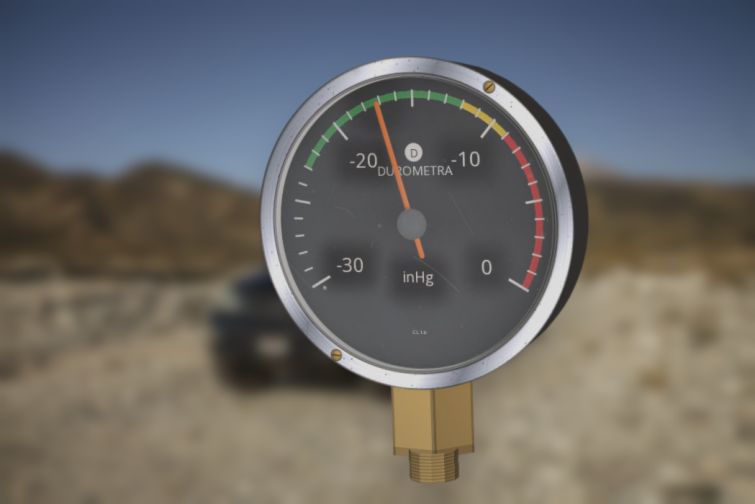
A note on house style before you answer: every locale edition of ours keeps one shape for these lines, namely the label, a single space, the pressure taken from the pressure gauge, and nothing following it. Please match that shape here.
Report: -17 inHg
